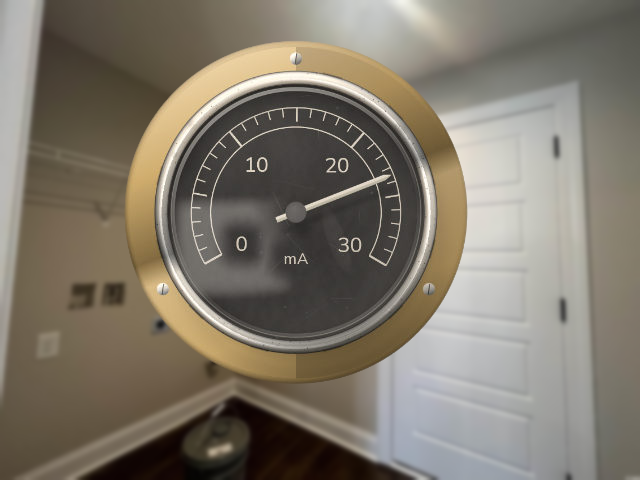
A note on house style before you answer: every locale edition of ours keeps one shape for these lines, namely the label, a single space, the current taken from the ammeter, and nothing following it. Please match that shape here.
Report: 23.5 mA
